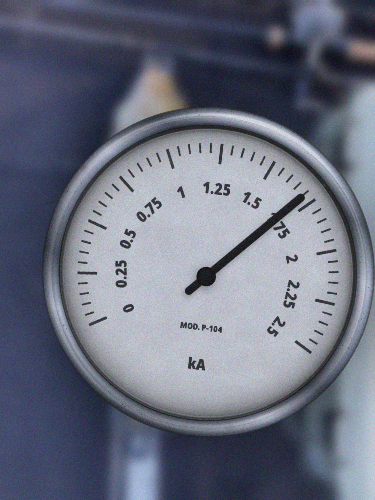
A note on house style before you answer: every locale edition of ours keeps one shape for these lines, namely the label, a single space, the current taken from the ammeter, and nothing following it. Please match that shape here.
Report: 1.7 kA
